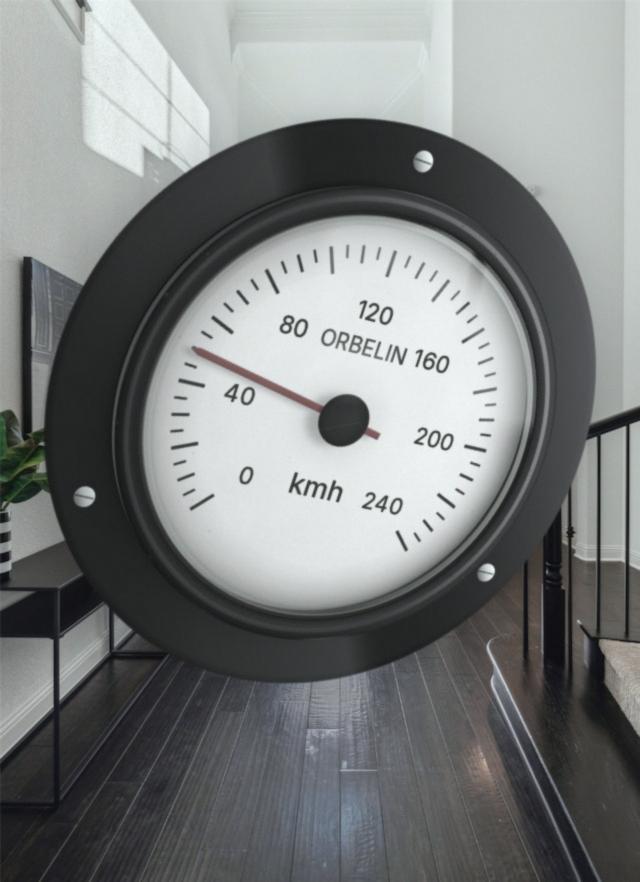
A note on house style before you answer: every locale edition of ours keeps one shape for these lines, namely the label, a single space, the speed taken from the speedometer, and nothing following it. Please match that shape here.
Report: 50 km/h
